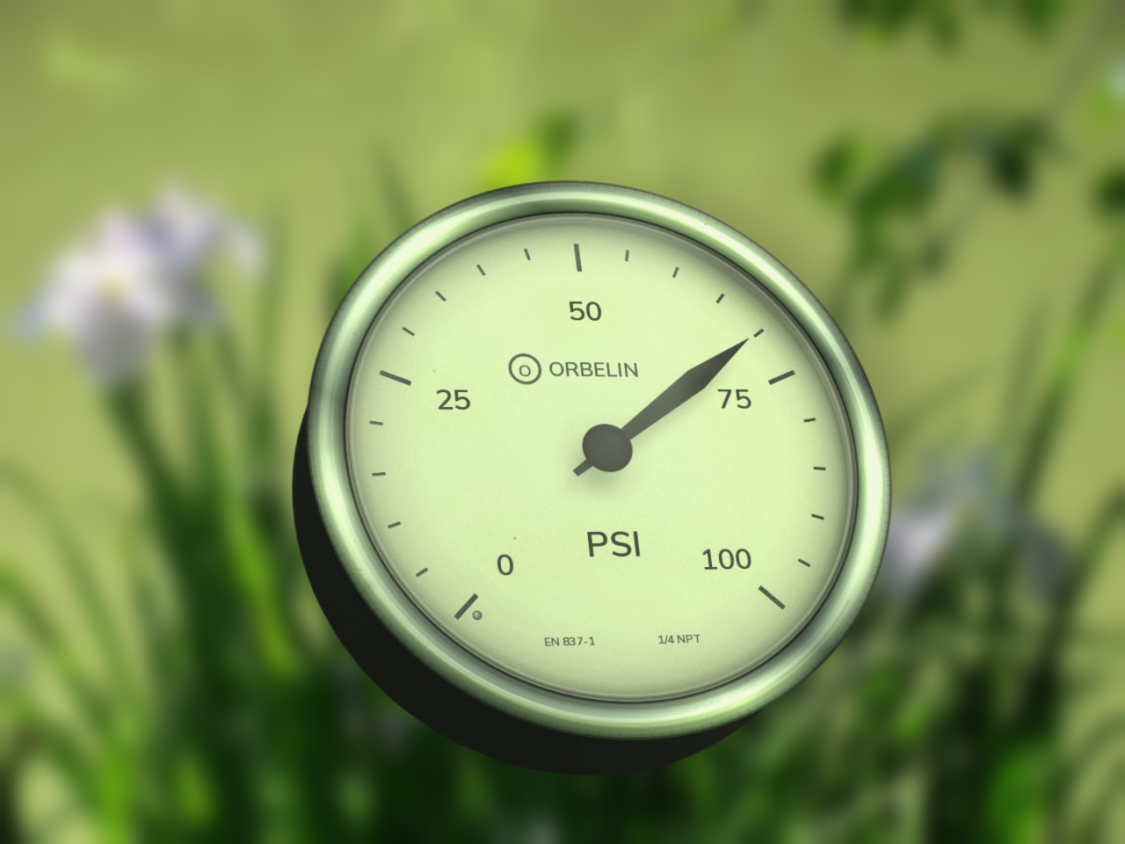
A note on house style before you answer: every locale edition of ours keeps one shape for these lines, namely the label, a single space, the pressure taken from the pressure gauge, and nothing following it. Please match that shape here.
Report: 70 psi
